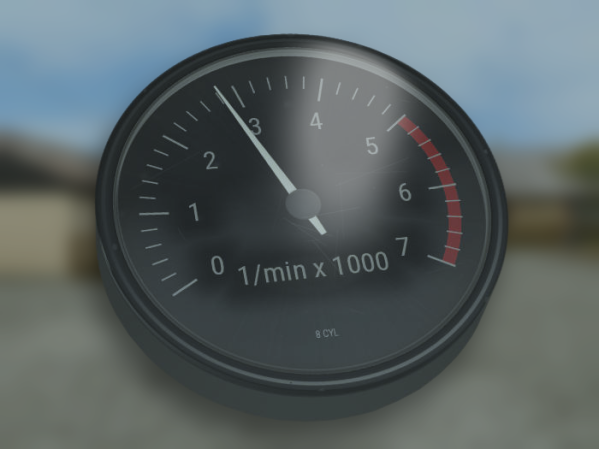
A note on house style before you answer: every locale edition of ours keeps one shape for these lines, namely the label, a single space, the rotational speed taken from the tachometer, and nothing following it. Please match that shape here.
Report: 2800 rpm
